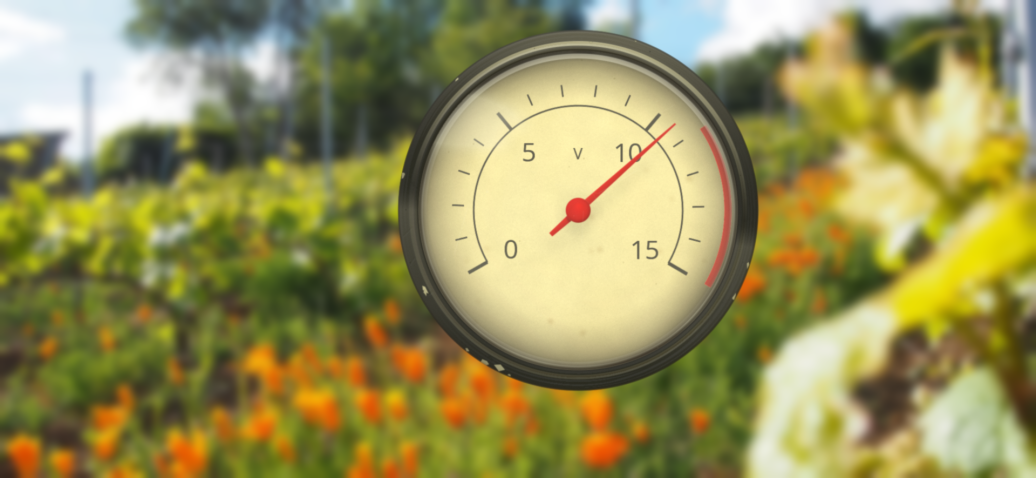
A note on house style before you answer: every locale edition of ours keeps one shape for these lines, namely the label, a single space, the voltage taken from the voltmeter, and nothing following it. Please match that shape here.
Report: 10.5 V
